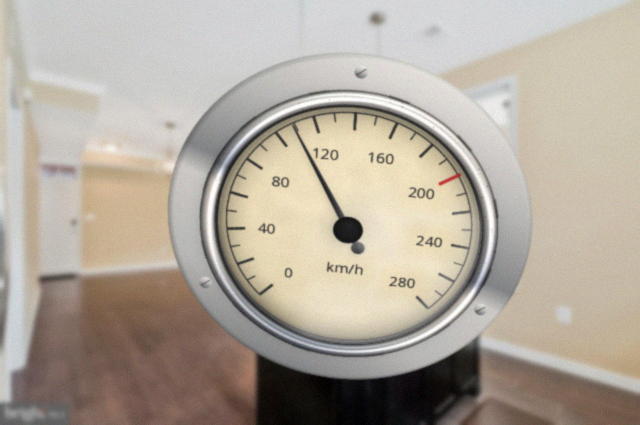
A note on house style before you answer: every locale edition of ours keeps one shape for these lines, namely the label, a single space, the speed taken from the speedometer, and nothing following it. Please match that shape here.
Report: 110 km/h
